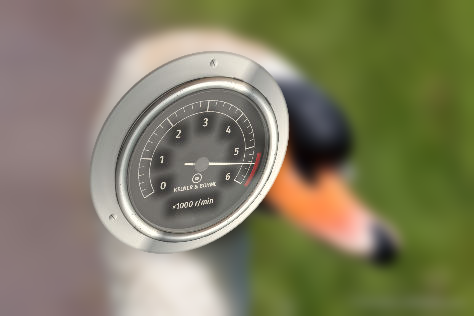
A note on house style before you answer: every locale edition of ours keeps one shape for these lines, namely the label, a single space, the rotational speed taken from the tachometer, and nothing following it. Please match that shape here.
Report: 5400 rpm
